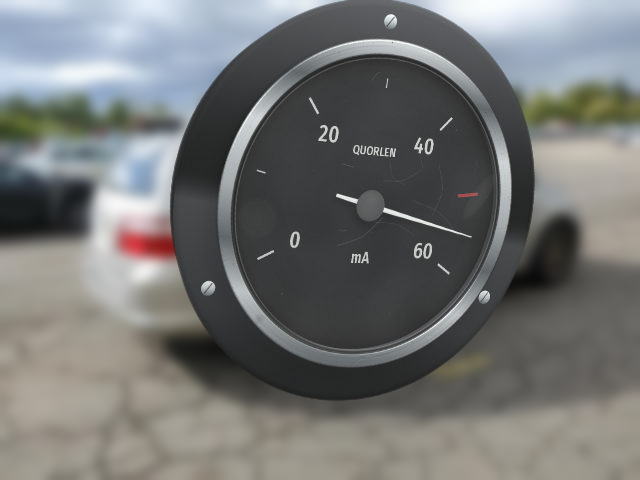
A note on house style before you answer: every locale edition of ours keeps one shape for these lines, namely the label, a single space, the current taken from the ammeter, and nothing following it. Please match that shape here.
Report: 55 mA
